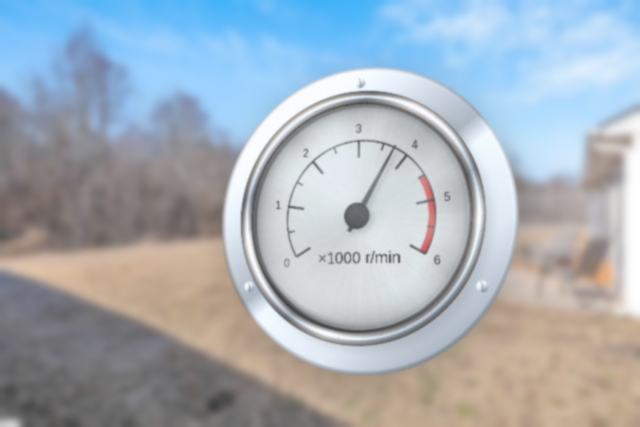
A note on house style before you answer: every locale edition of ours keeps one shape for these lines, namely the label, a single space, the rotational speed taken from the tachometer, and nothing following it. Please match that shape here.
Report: 3750 rpm
